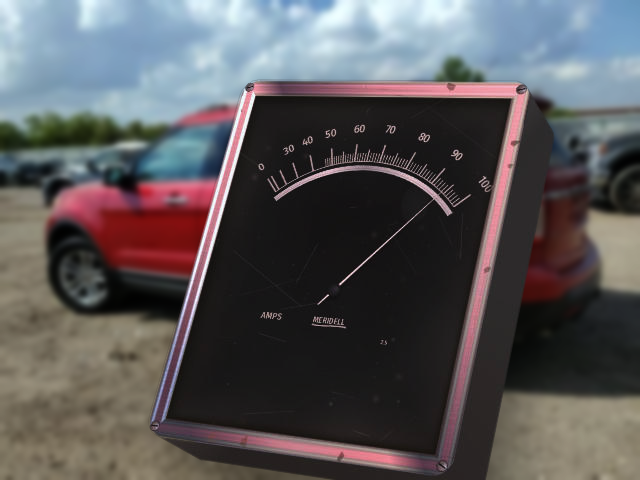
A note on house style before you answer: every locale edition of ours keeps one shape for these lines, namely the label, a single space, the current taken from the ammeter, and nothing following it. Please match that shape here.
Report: 95 A
